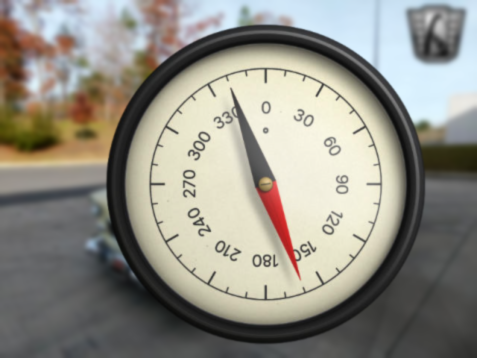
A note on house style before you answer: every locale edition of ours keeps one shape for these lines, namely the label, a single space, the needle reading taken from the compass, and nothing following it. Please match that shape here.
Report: 160 °
